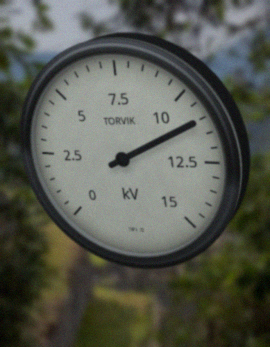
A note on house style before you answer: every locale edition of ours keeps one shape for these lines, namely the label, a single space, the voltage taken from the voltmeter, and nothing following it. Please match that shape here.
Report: 11 kV
